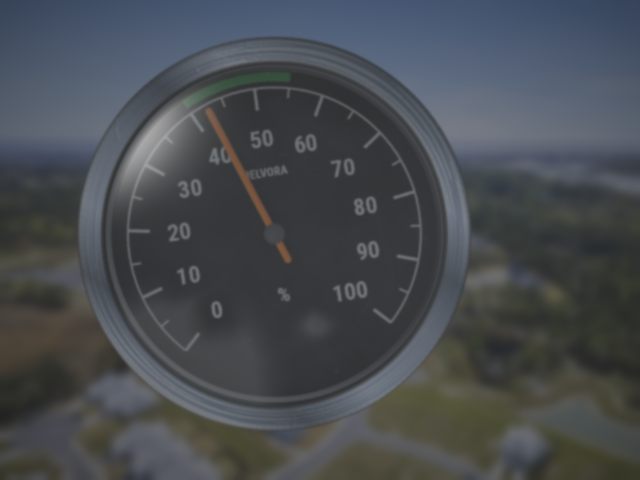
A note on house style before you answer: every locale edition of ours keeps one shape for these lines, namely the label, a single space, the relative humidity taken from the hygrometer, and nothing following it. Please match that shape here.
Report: 42.5 %
